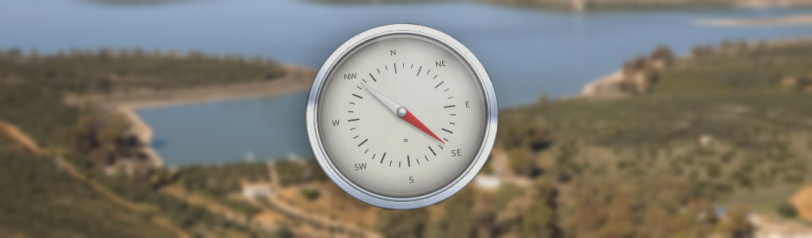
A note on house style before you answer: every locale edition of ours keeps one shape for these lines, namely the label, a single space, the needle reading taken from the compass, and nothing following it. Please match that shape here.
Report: 135 °
